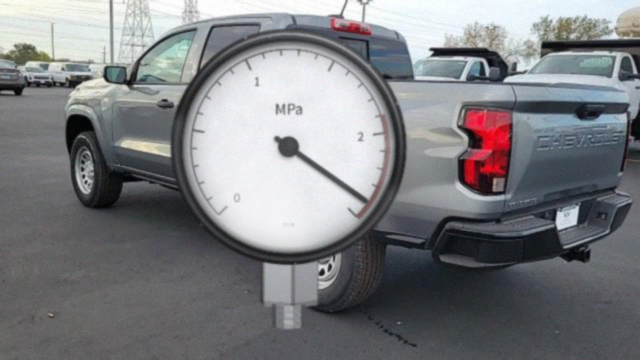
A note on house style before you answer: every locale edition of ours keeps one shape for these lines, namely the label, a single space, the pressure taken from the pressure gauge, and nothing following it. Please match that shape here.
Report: 2.4 MPa
